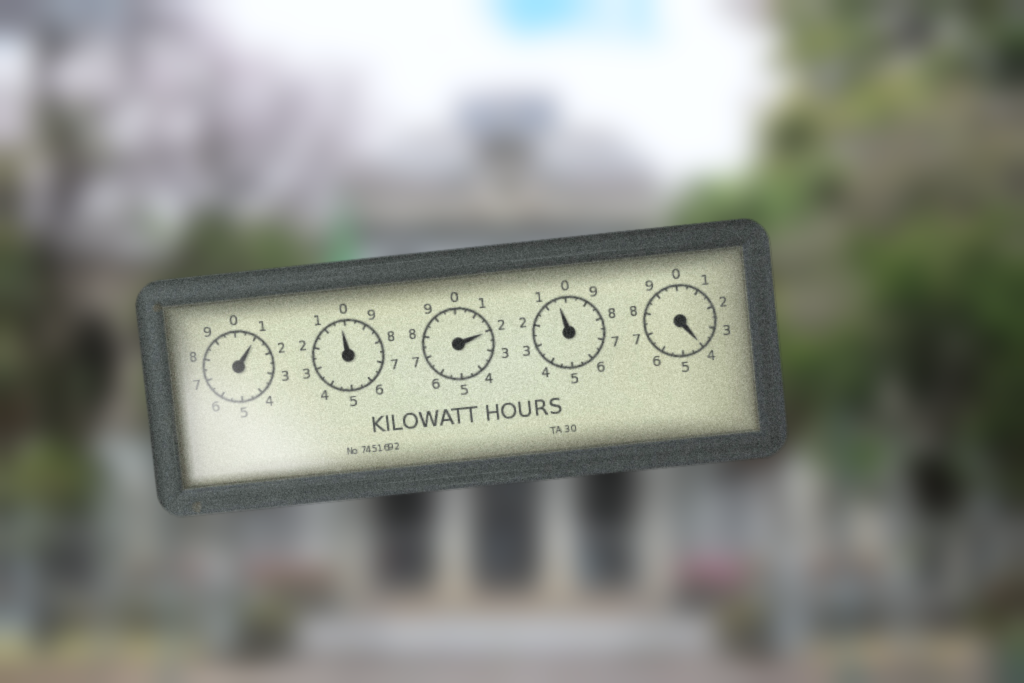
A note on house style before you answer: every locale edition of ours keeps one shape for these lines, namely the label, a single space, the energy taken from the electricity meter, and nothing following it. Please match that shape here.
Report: 10204 kWh
